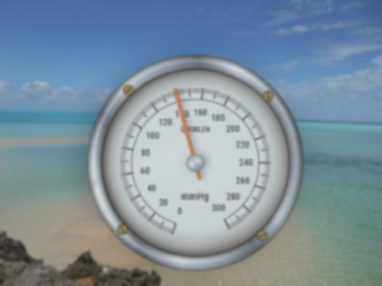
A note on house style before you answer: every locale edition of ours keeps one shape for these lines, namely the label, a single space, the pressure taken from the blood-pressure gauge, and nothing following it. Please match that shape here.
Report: 140 mmHg
